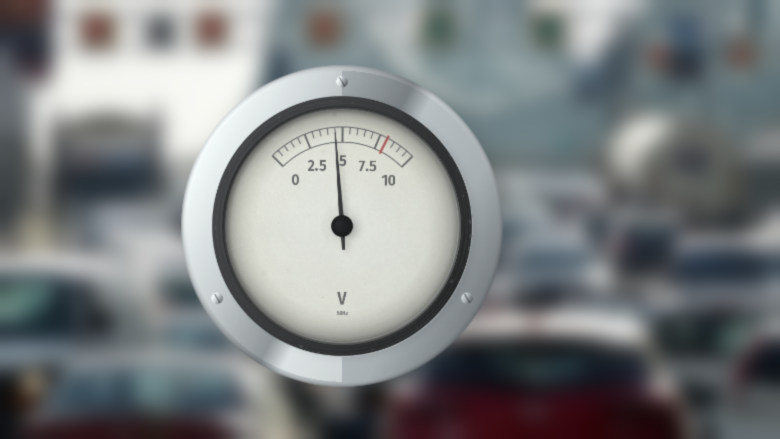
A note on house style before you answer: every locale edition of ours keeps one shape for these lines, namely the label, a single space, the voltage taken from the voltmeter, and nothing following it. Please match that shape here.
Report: 4.5 V
